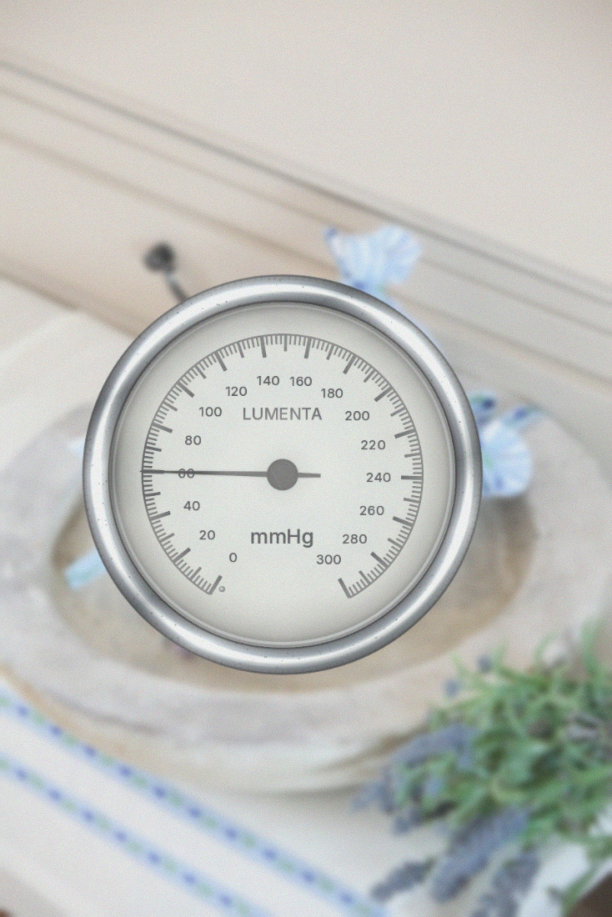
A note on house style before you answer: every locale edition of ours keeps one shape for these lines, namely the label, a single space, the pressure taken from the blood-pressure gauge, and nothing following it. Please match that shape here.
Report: 60 mmHg
